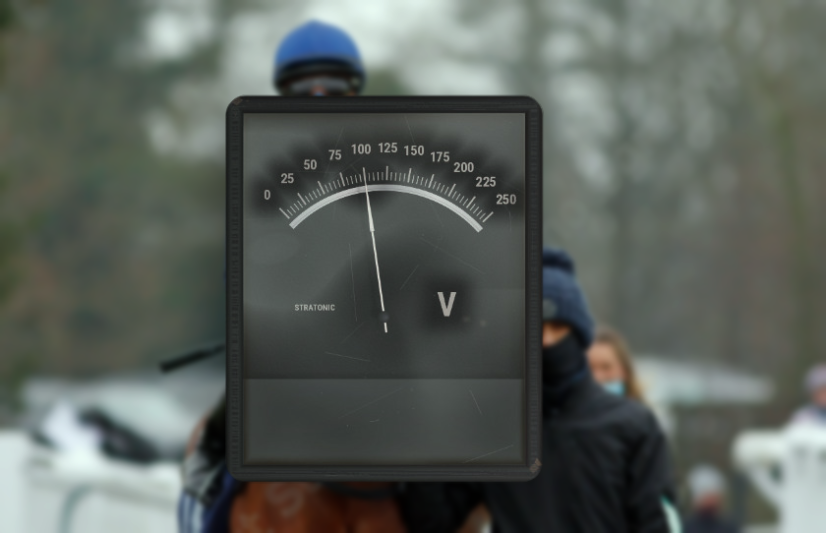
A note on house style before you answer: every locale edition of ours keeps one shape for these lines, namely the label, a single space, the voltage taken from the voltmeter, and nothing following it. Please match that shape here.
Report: 100 V
